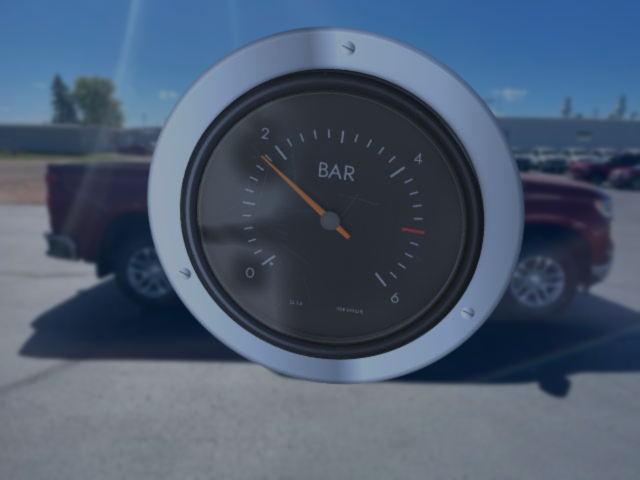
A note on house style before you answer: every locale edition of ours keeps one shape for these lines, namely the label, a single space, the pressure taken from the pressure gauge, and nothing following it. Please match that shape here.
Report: 1.8 bar
